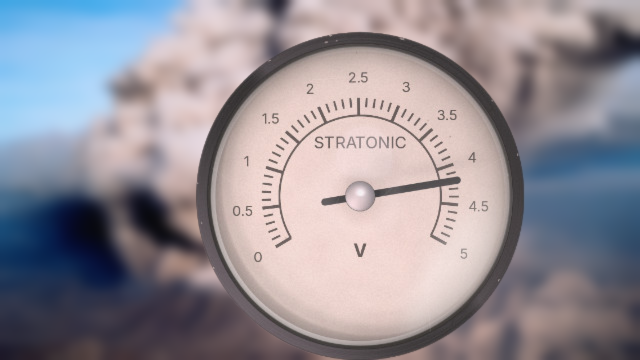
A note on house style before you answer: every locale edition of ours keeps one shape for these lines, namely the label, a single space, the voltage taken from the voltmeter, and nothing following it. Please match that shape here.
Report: 4.2 V
